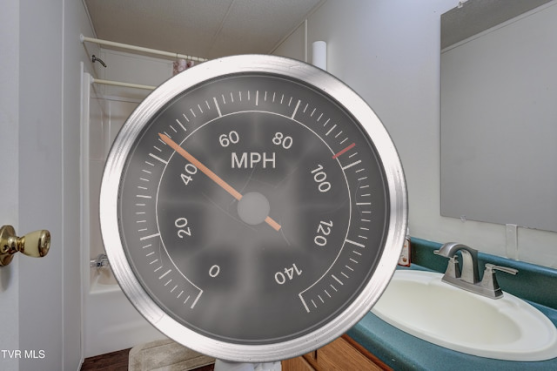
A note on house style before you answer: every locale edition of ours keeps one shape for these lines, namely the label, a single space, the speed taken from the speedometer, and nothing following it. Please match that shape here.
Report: 45 mph
